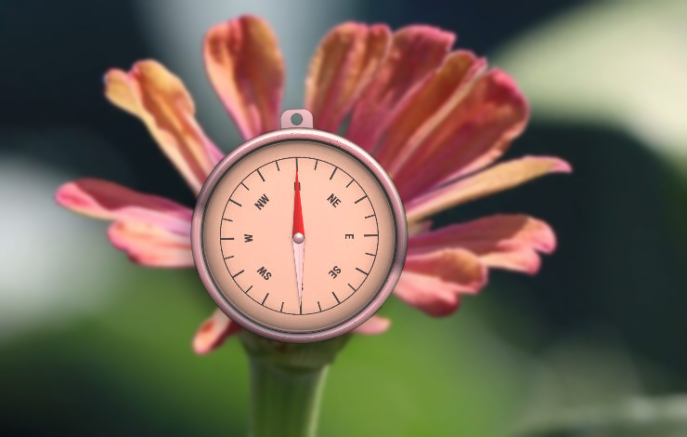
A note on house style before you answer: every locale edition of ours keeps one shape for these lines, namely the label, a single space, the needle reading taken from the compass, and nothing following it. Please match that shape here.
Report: 0 °
